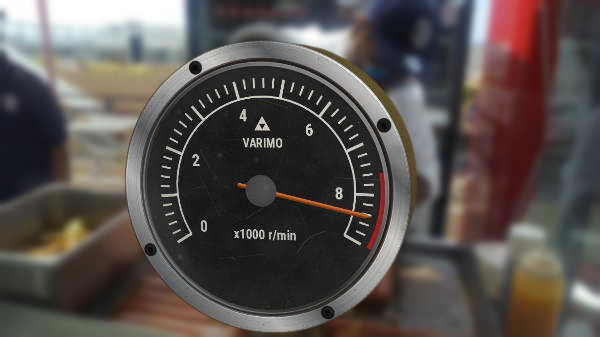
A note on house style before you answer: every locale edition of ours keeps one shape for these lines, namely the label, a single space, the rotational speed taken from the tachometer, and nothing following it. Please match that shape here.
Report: 8400 rpm
